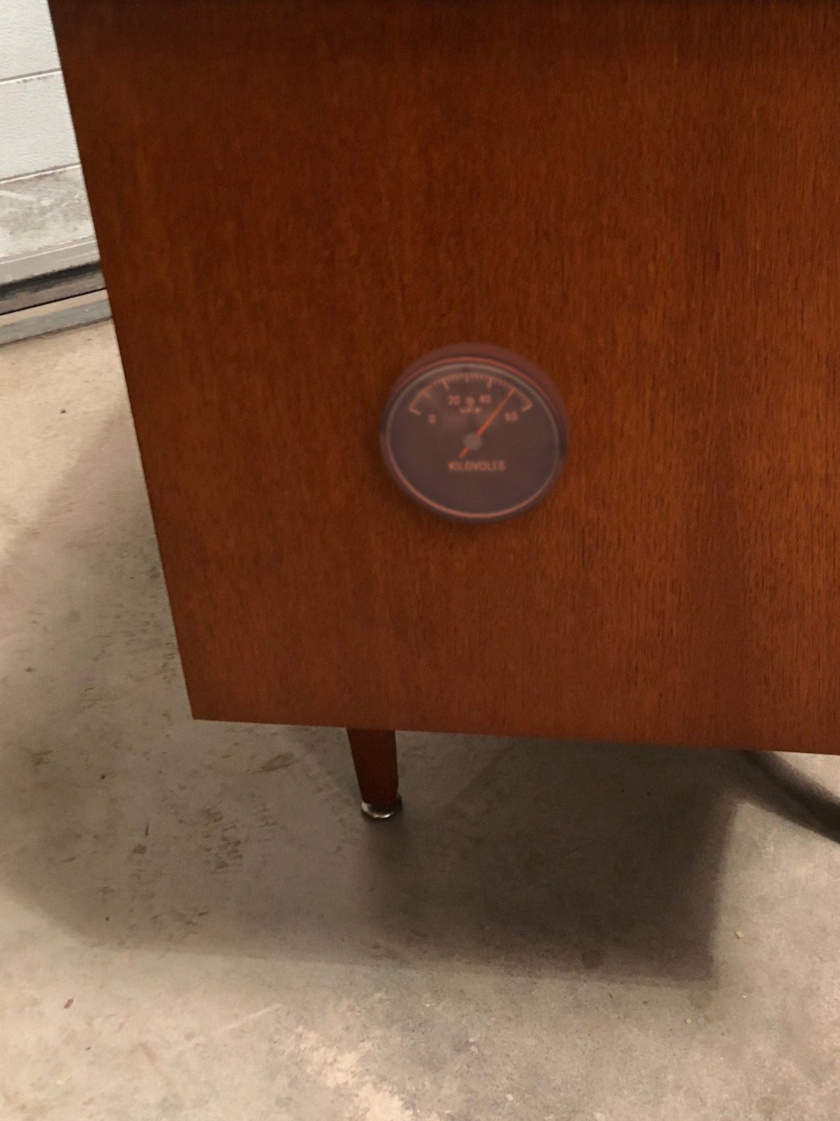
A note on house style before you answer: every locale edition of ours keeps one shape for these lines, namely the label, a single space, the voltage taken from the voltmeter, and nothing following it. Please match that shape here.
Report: 50 kV
